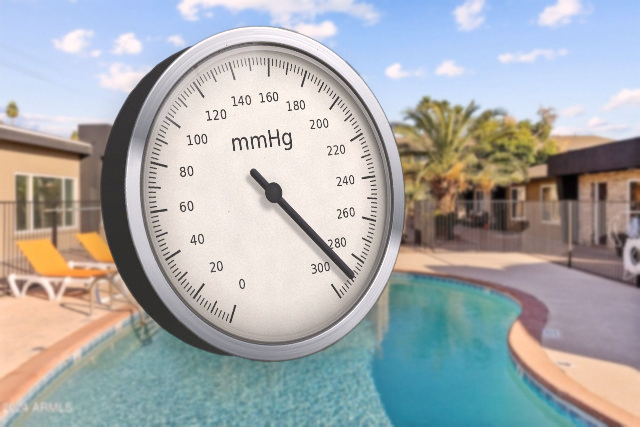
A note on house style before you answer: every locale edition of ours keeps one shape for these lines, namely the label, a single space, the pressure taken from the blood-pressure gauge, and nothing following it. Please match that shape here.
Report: 290 mmHg
